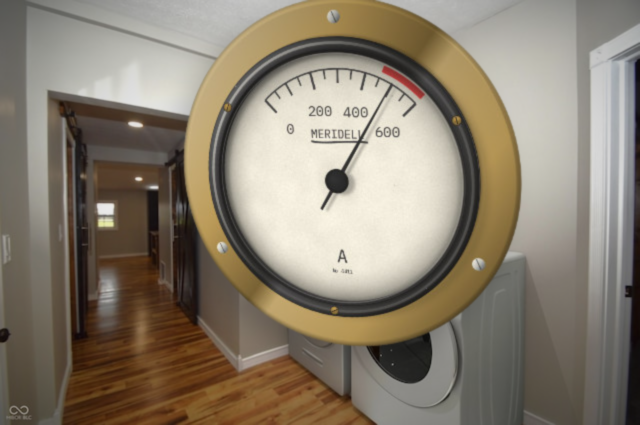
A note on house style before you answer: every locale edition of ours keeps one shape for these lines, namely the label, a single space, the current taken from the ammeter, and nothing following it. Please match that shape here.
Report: 500 A
